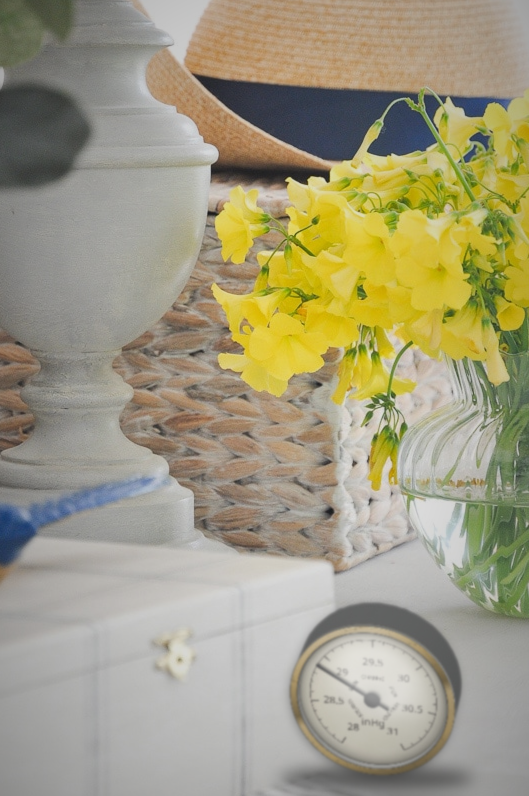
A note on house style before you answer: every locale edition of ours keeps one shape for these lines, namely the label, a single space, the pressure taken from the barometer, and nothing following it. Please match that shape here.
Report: 28.9 inHg
